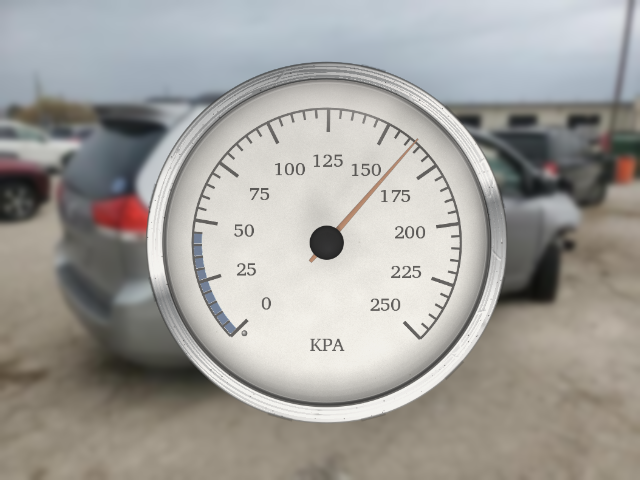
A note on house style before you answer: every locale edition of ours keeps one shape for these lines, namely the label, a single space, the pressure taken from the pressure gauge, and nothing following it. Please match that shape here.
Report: 162.5 kPa
